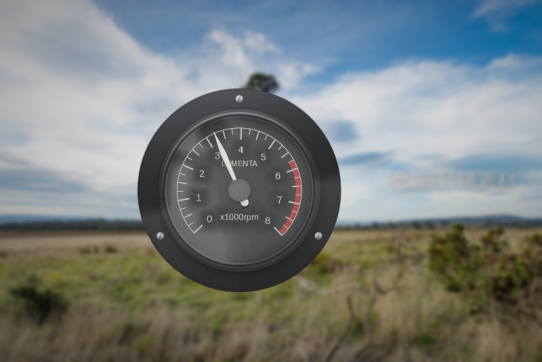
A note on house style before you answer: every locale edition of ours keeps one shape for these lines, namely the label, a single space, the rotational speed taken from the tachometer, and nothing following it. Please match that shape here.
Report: 3250 rpm
